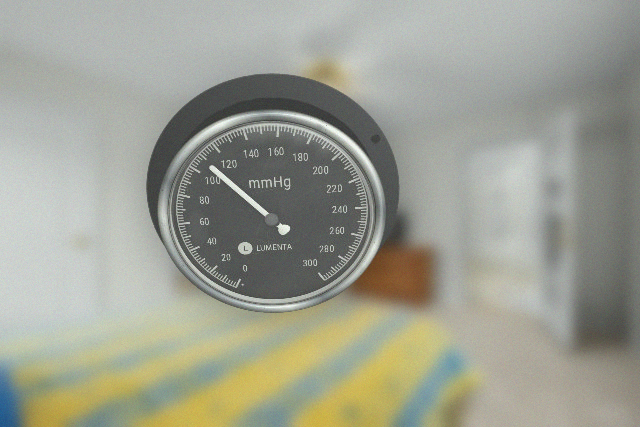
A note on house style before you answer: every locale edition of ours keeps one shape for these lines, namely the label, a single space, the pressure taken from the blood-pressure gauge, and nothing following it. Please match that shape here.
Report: 110 mmHg
